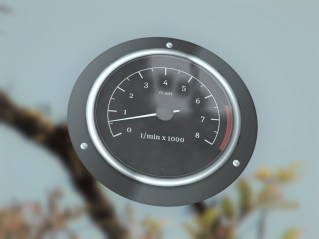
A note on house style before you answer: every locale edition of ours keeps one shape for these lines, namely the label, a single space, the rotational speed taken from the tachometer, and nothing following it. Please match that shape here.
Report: 500 rpm
